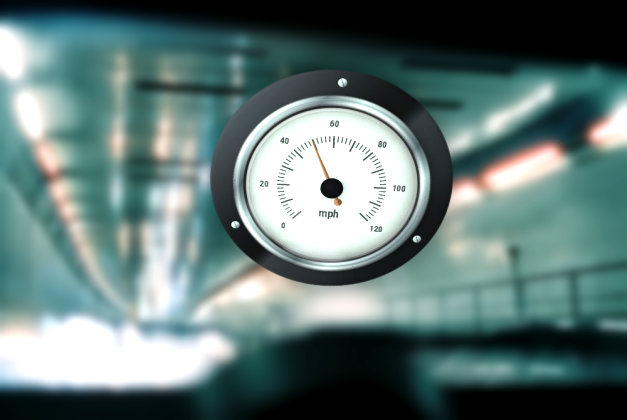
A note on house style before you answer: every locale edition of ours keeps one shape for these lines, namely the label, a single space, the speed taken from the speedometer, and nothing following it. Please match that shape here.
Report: 50 mph
